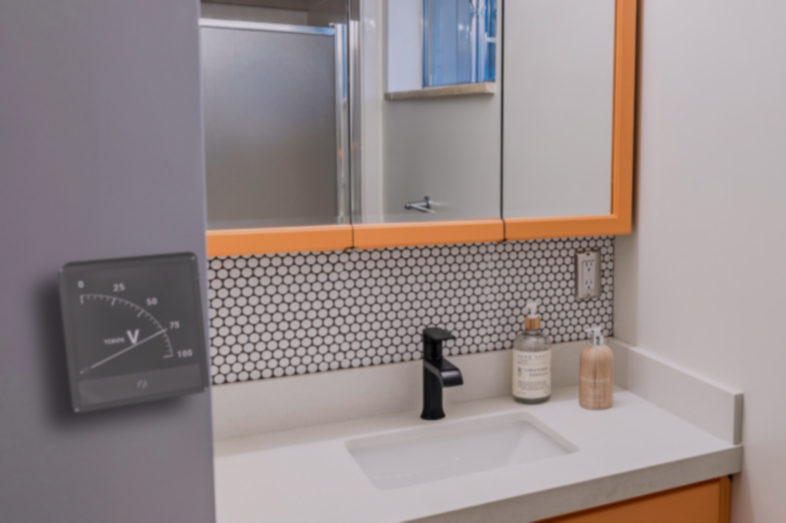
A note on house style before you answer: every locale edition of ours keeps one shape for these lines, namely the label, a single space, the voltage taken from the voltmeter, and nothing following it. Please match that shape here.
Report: 75 V
